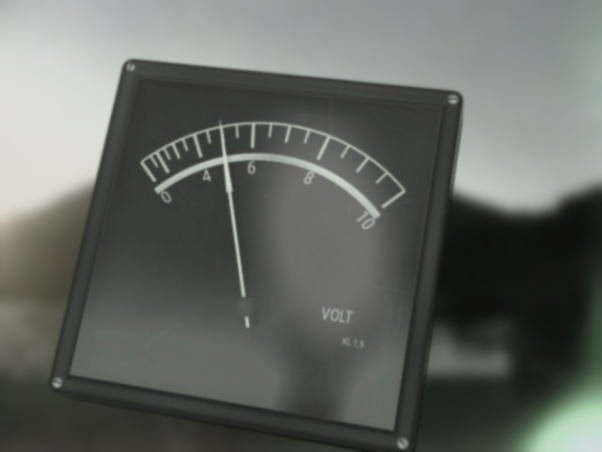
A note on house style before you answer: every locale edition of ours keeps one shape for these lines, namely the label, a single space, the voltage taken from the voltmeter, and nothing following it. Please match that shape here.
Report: 5 V
